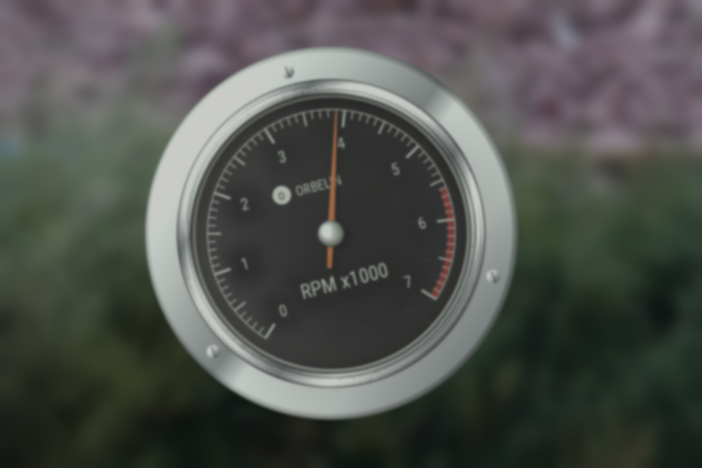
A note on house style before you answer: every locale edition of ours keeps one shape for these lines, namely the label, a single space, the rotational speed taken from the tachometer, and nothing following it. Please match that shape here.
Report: 3900 rpm
